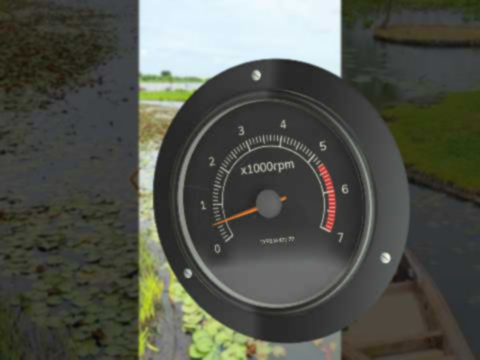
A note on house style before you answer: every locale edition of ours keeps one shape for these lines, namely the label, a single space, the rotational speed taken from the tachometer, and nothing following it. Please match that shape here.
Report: 500 rpm
